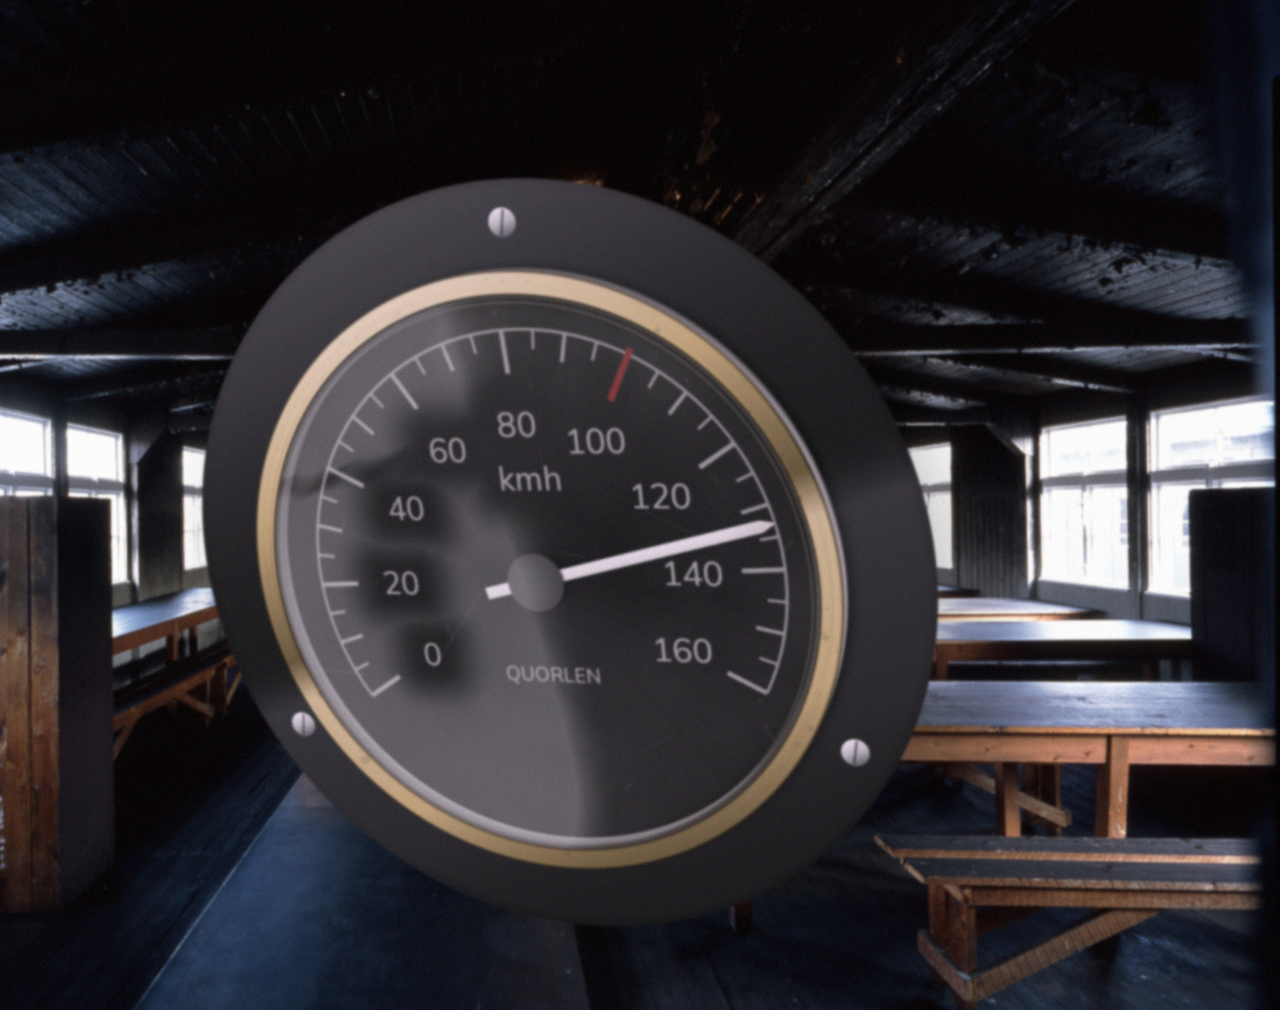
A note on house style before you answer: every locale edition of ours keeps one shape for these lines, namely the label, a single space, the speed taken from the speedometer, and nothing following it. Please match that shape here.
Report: 132.5 km/h
